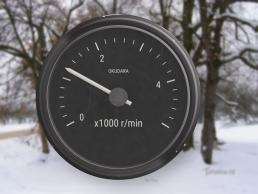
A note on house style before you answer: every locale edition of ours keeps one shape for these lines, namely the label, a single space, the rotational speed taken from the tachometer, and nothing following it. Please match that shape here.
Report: 1200 rpm
